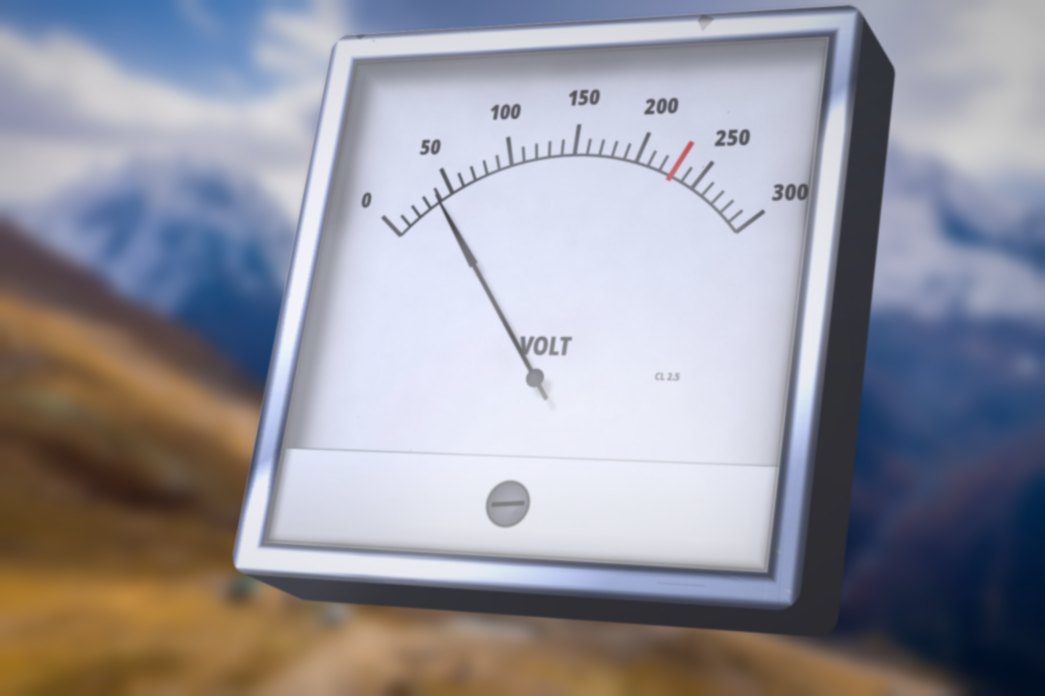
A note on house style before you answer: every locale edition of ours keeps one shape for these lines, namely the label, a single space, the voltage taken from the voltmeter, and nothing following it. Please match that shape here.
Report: 40 V
